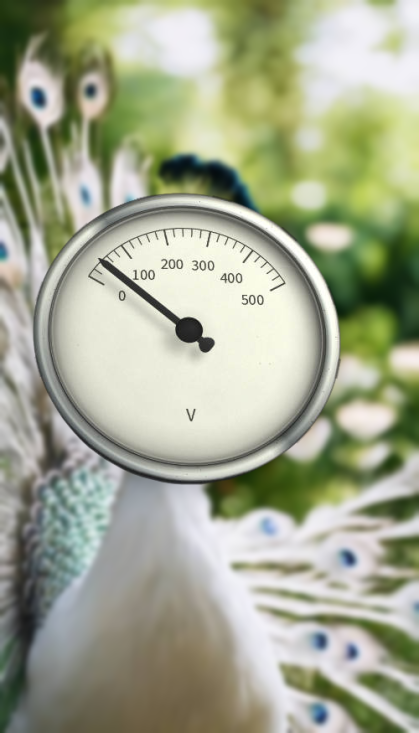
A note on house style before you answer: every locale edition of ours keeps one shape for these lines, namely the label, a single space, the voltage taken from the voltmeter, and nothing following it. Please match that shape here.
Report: 40 V
